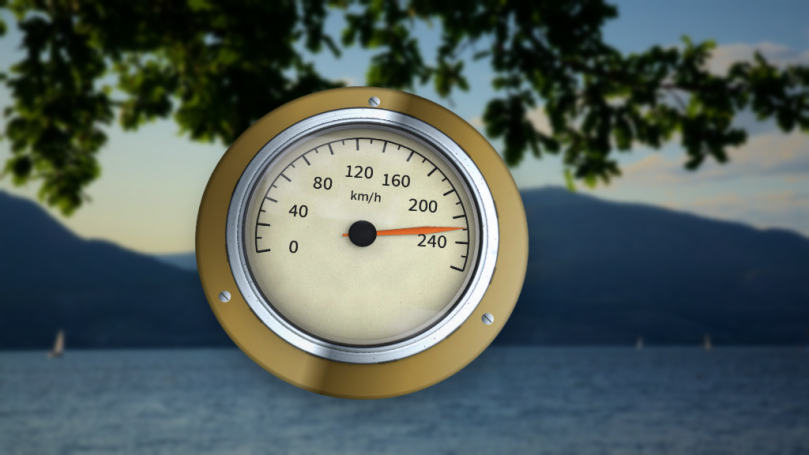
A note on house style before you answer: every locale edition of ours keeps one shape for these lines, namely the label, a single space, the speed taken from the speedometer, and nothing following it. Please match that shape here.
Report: 230 km/h
